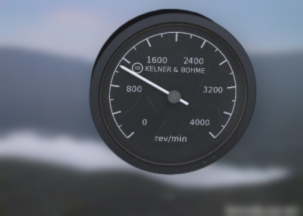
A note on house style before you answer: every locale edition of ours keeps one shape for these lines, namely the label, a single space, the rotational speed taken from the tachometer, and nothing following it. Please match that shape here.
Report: 1100 rpm
